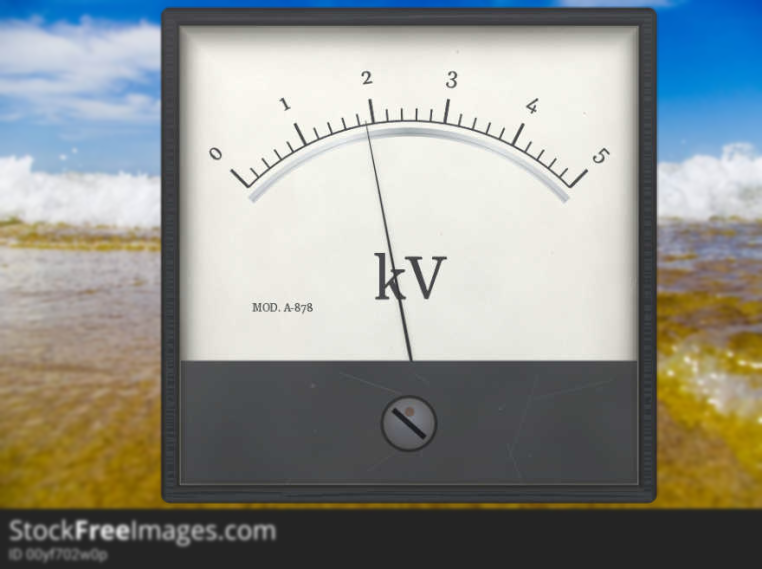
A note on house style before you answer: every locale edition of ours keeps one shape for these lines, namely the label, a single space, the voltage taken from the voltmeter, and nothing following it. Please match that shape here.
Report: 1.9 kV
